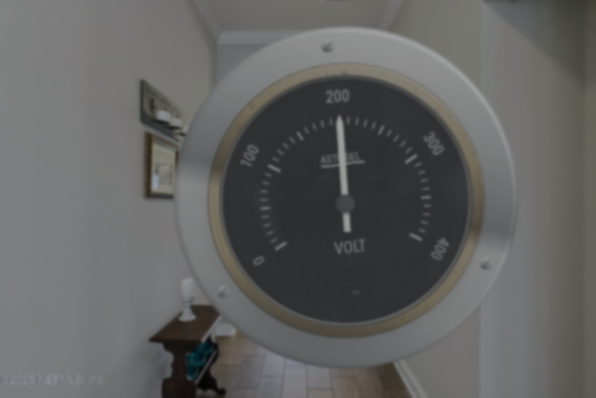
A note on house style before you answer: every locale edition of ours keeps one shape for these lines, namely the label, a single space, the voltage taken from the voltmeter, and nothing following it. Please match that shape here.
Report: 200 V
